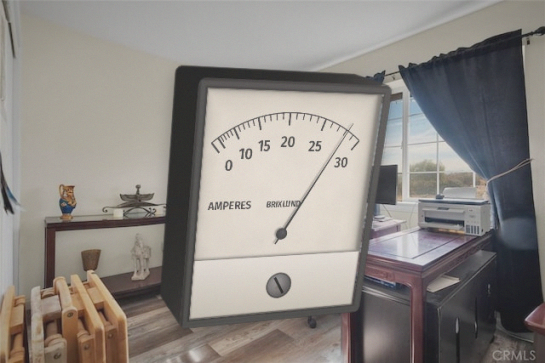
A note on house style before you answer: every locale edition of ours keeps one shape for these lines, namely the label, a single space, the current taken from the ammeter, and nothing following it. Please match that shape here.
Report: 28 A
